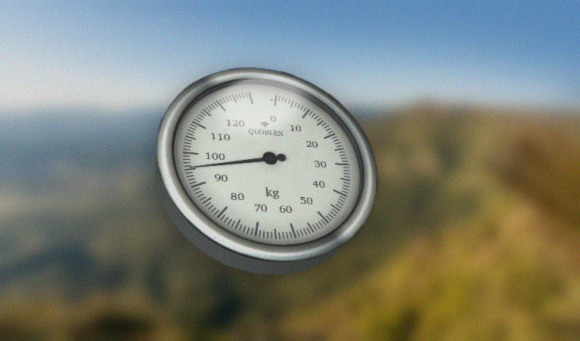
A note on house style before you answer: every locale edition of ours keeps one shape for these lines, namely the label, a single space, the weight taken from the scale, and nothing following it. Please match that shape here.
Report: 95 kg
